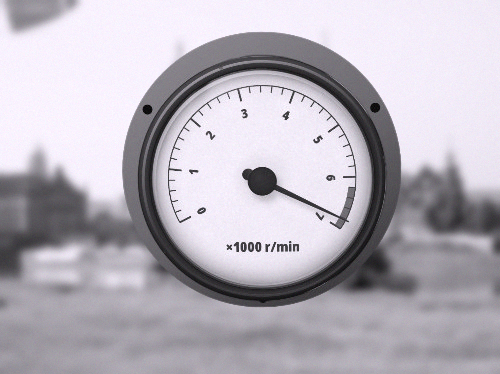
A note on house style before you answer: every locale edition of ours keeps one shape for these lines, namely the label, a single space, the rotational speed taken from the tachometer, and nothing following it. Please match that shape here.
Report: 6800 rpm
